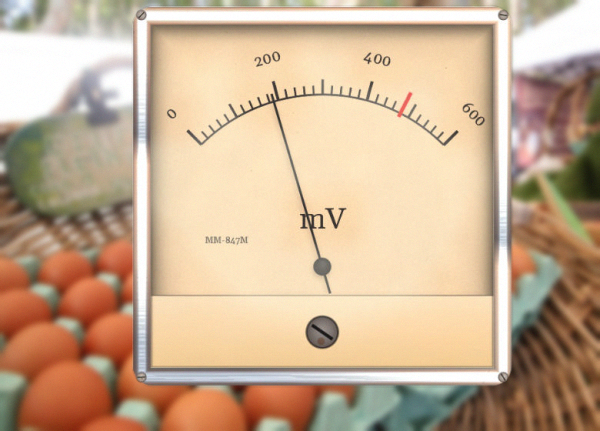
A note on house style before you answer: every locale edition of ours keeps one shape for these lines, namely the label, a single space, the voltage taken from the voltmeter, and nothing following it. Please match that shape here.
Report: 190 mV
